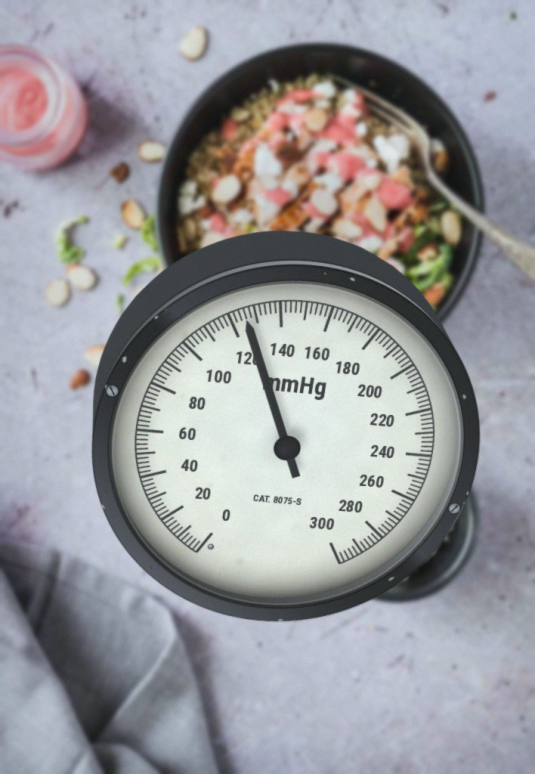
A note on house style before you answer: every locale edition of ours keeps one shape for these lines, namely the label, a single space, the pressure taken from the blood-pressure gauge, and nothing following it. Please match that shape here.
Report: 126 mmHg
